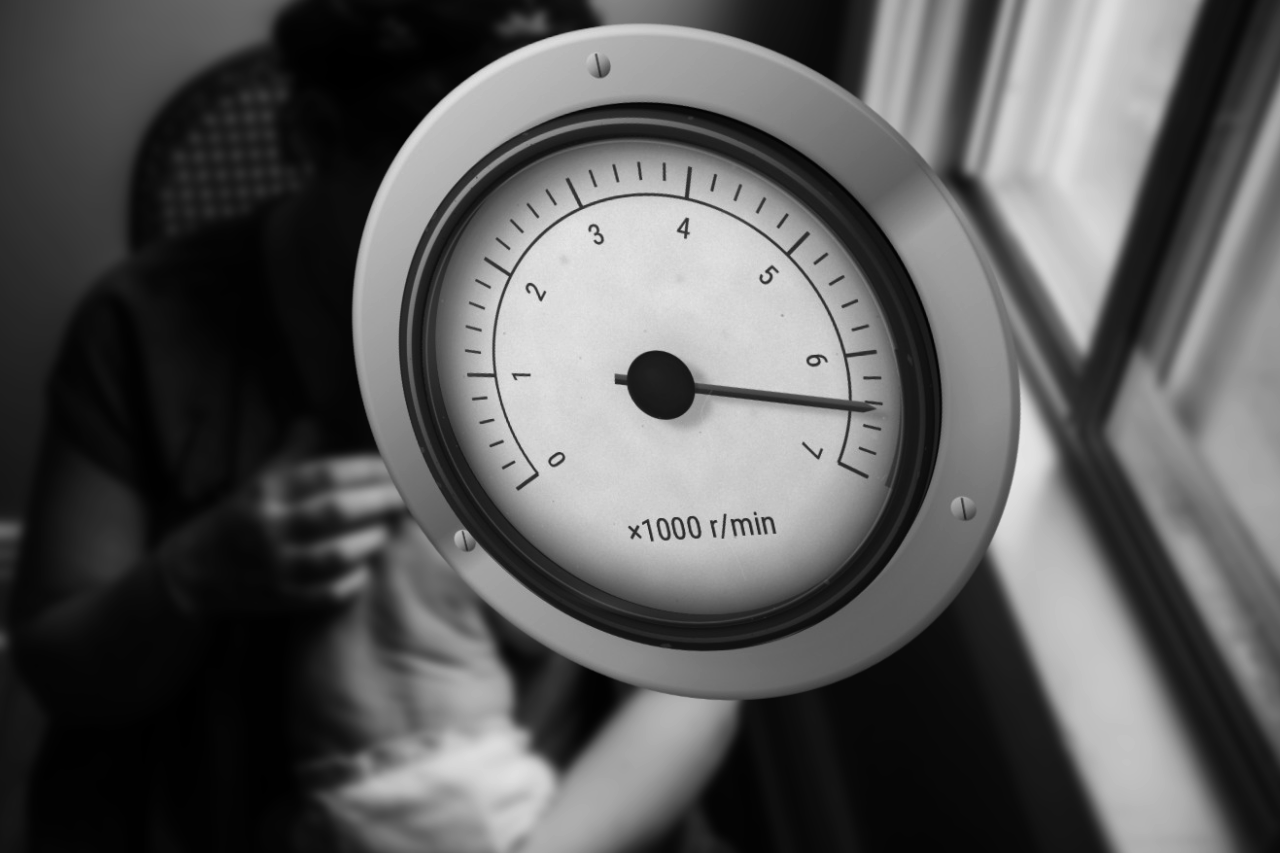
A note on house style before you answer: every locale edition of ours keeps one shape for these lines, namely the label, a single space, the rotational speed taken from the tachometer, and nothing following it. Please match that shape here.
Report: 6400 rpm
